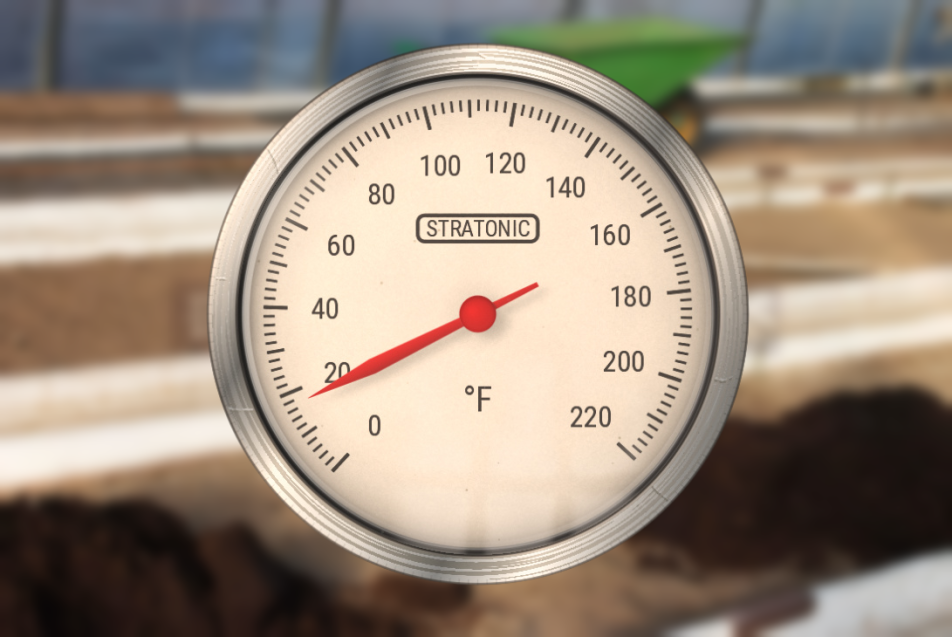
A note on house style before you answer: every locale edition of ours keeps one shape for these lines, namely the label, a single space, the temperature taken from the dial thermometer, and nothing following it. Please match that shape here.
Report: 17 °F
